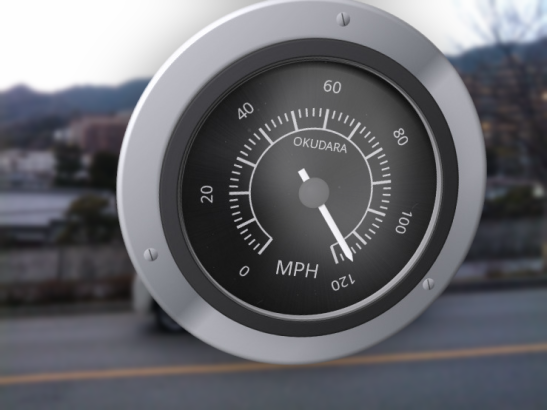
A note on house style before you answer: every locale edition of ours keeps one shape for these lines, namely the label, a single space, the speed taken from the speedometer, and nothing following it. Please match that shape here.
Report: 116 mph
